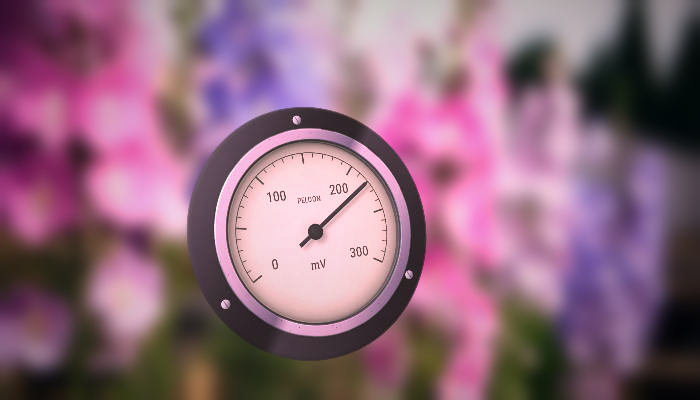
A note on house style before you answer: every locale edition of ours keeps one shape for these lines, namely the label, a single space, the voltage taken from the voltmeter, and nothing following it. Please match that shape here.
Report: 220 mV
